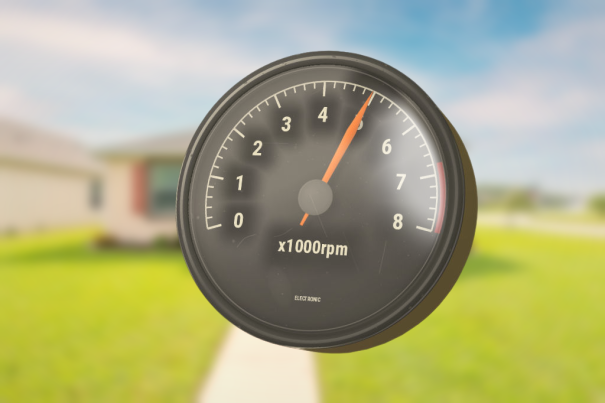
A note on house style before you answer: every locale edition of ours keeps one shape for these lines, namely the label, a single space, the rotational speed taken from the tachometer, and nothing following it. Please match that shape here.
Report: 5000 rpm
